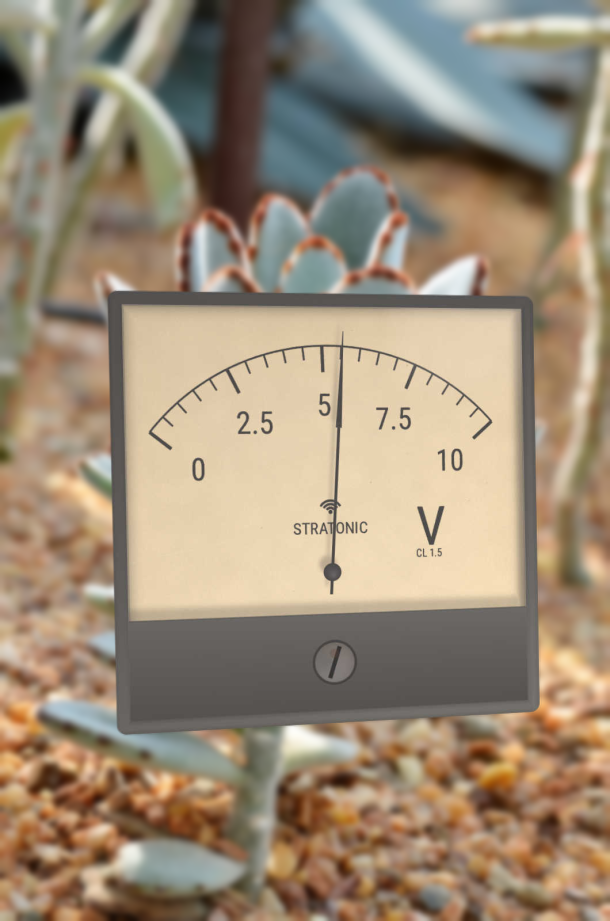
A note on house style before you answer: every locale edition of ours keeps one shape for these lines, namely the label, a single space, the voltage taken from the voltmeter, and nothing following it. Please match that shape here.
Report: 5.5 V
